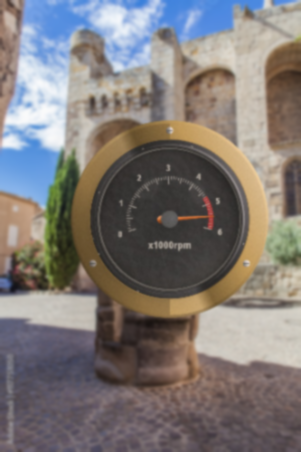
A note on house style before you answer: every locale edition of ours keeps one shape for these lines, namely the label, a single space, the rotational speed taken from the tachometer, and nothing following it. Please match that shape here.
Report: 5500 rpm
